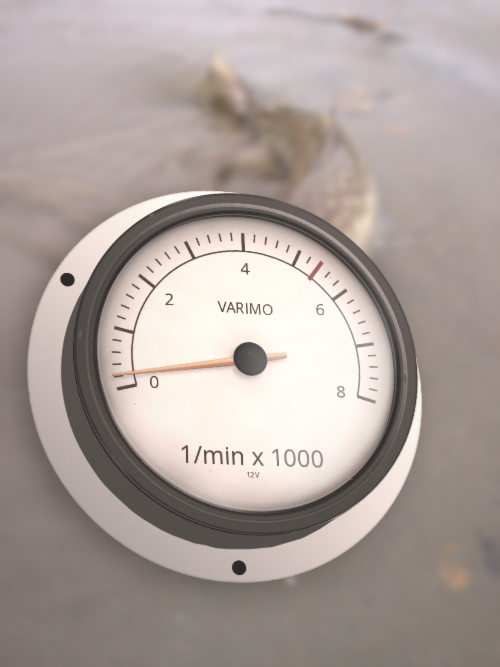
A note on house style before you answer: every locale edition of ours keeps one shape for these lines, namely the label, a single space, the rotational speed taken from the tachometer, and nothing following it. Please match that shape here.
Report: 200 rpm
